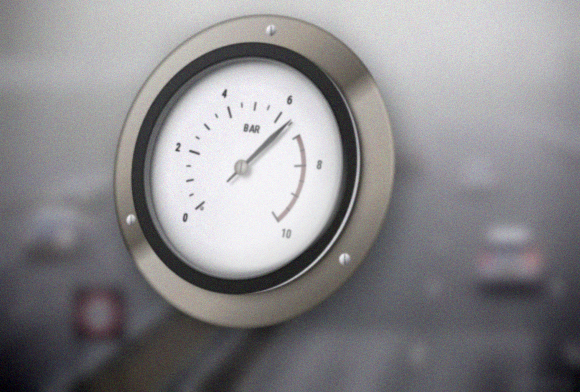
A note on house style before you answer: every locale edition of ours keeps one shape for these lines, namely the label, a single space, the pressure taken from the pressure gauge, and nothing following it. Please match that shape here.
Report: 6.5 bar
